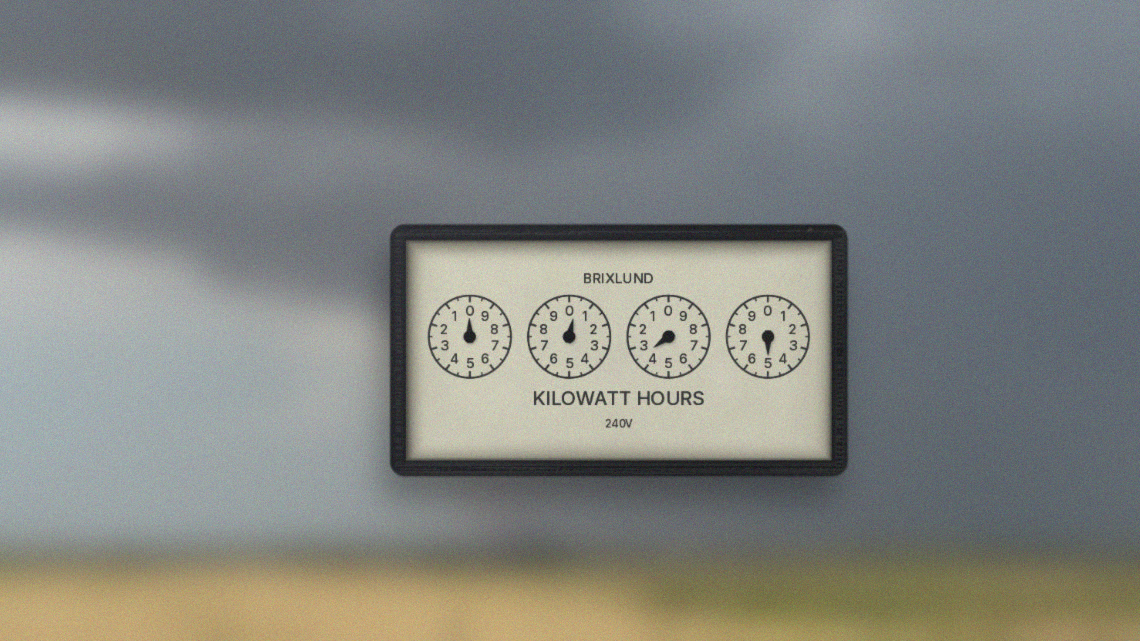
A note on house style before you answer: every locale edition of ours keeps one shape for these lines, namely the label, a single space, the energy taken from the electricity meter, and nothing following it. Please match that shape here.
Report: 35 kWh
